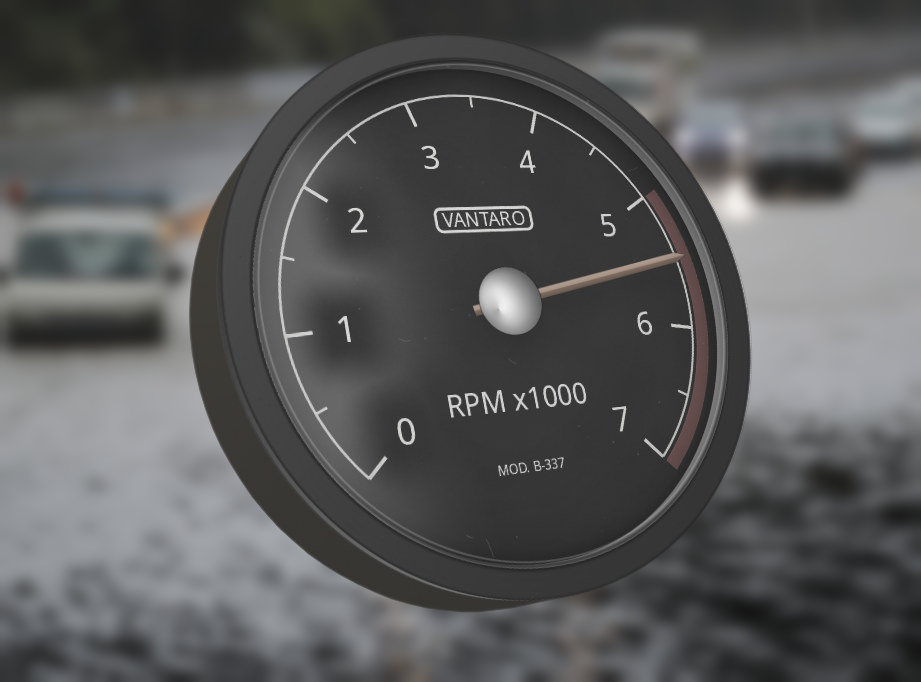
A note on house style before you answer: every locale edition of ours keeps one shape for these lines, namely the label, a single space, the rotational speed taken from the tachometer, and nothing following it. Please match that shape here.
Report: 5500 rpm
